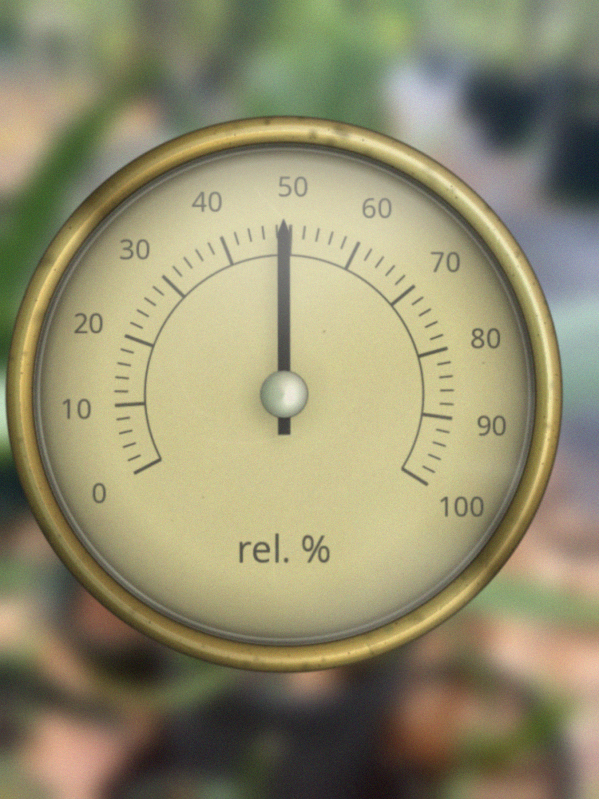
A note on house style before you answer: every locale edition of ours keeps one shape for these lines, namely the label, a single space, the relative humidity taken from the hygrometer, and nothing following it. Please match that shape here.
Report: 49 %
